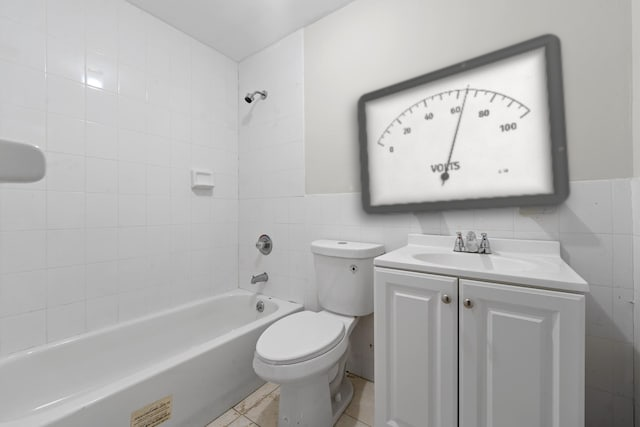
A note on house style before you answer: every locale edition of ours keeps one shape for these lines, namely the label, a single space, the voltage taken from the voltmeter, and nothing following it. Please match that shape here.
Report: 65 V
